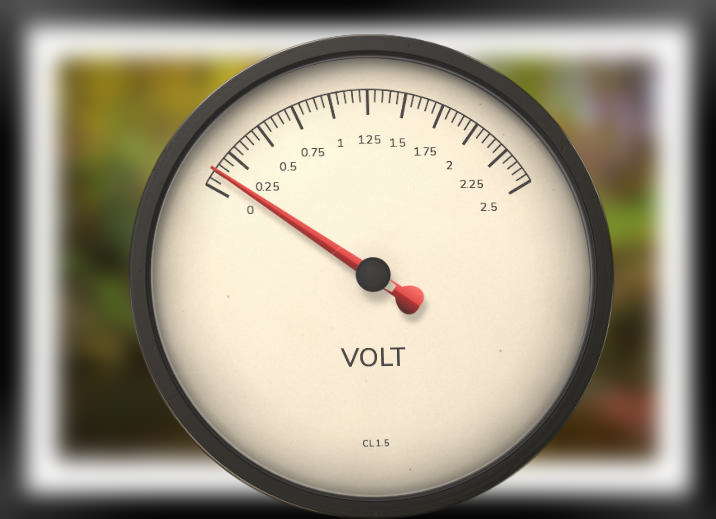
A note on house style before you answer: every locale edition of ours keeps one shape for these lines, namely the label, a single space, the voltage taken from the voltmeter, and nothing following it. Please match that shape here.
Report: 0.1 V
